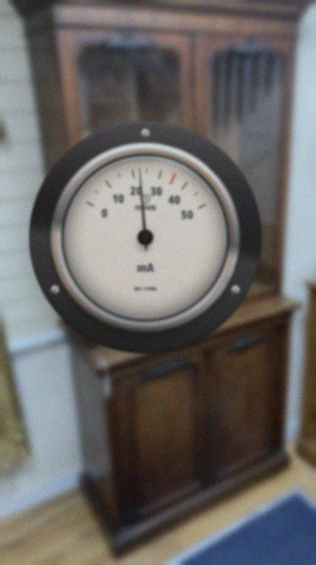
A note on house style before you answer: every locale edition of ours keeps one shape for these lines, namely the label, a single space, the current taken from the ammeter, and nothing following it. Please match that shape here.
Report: 22.5 mA
